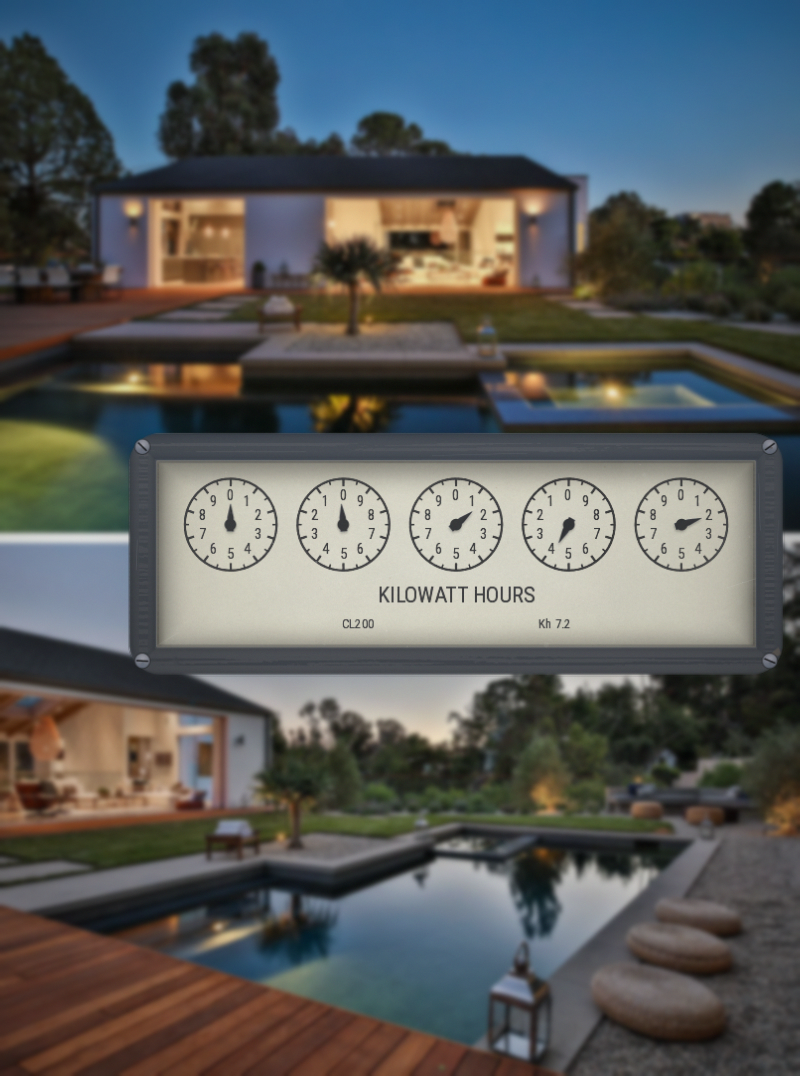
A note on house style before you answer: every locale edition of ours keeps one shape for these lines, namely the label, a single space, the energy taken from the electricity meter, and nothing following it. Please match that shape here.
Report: 142 kWh
